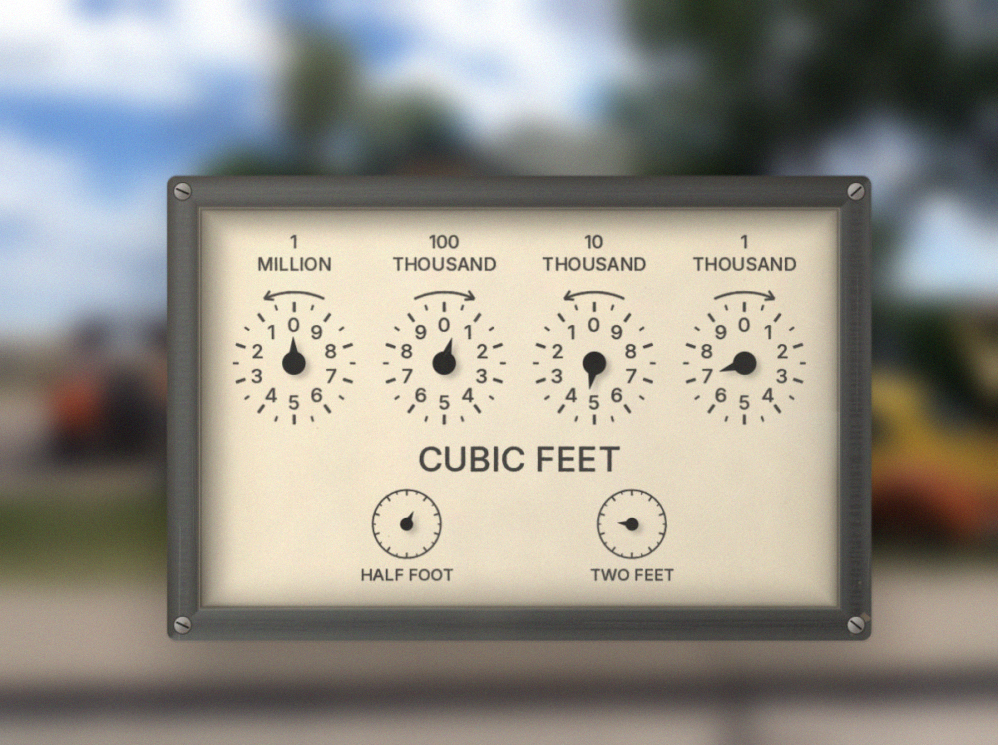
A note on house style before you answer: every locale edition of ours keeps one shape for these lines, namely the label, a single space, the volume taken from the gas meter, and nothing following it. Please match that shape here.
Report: 4700 ft³
